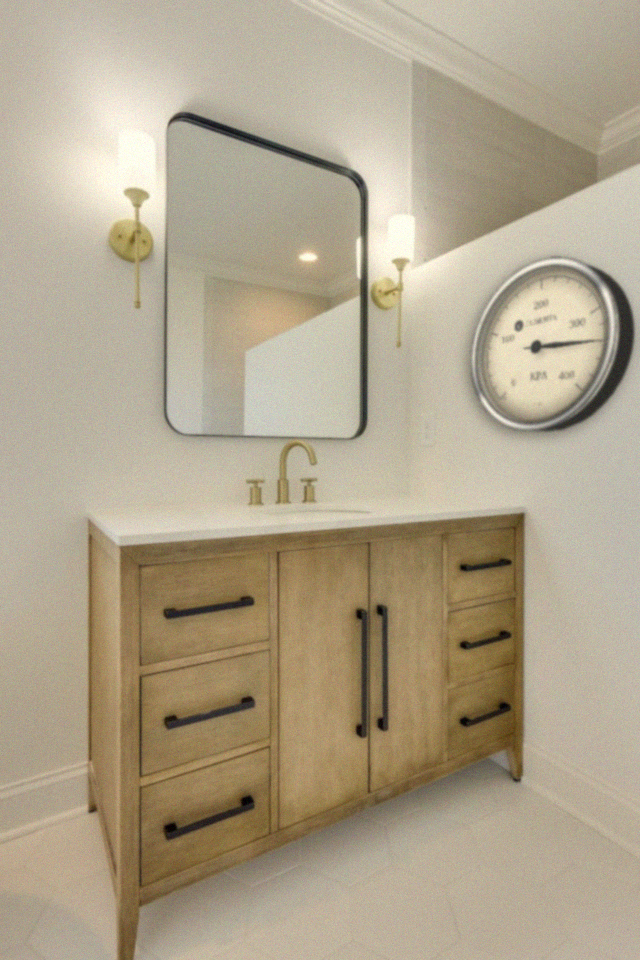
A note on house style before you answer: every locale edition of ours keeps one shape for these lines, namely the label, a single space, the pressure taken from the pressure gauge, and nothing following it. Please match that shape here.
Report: 340 kPa
